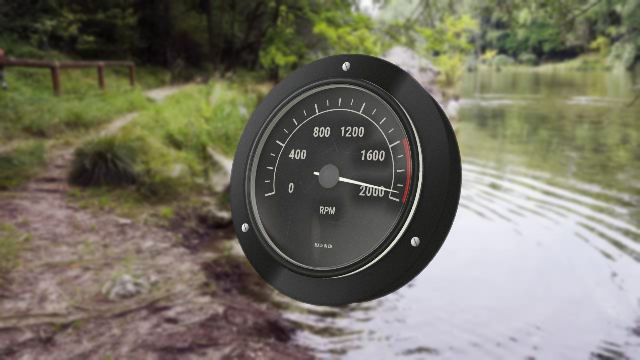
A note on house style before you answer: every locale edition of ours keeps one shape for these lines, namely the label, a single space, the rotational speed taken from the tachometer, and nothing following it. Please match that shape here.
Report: 1950 rpm
